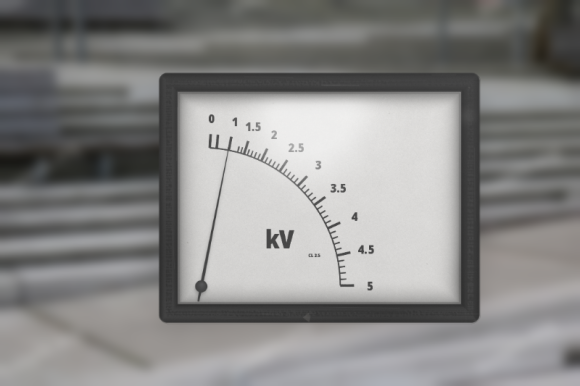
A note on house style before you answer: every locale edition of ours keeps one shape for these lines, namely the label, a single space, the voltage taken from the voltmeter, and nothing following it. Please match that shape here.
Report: 1 kV
